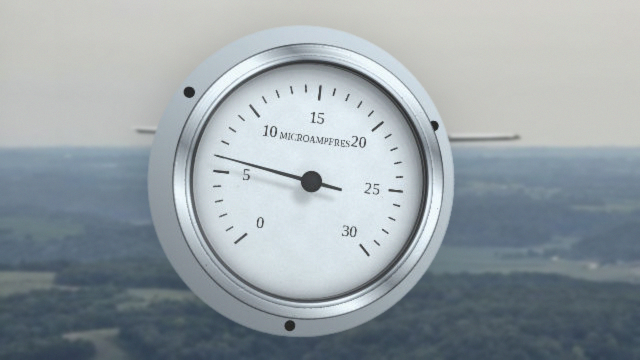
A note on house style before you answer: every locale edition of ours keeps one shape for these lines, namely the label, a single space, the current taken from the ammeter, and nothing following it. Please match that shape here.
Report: 6 µA
